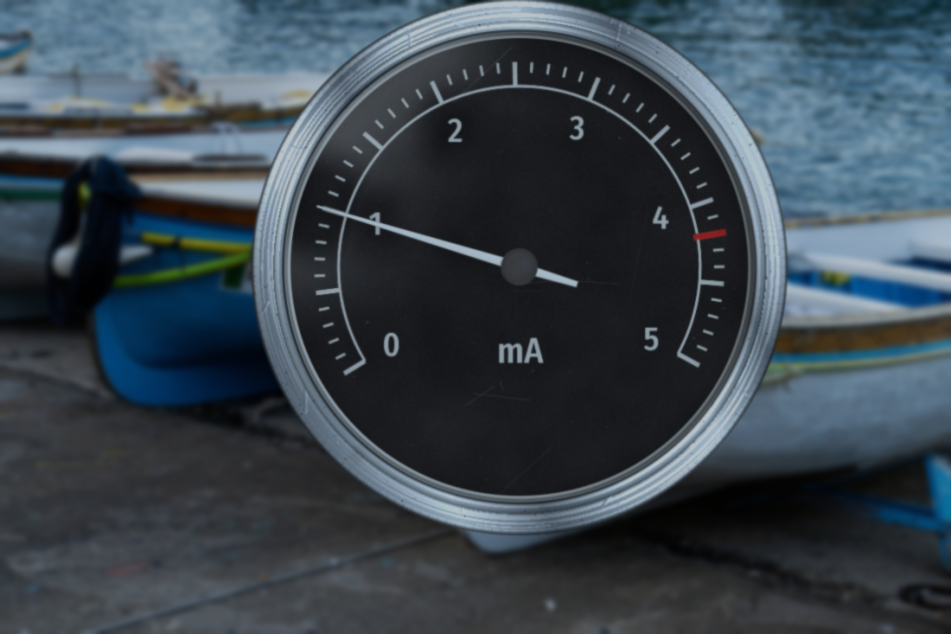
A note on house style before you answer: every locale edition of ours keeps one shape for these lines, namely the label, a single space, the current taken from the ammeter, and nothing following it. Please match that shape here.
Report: 1 mA
